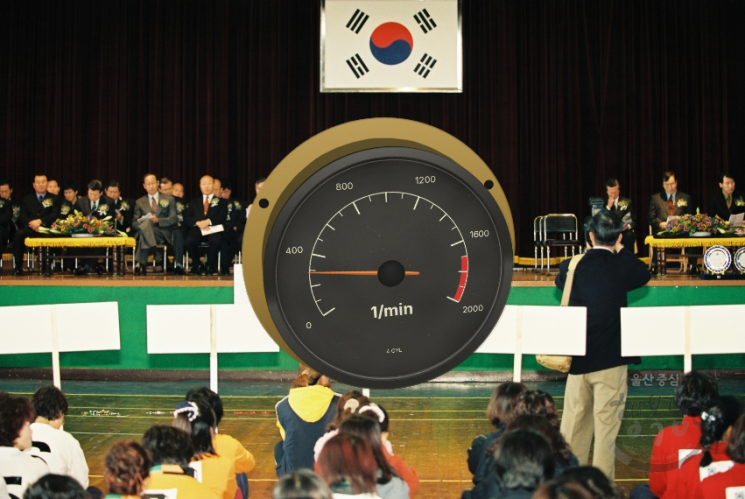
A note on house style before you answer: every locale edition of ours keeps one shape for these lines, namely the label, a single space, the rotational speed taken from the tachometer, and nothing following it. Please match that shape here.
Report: 300 rpm
